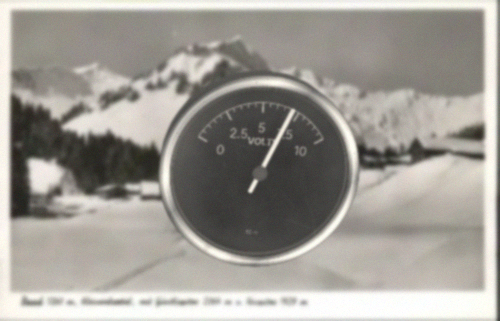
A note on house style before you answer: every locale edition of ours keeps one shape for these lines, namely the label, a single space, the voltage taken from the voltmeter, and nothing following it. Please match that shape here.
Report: 7 V
